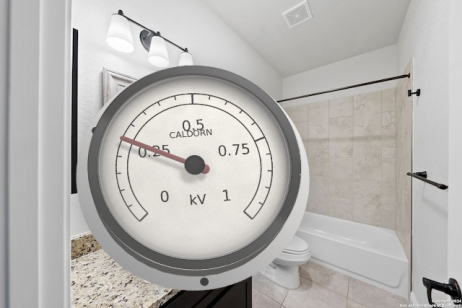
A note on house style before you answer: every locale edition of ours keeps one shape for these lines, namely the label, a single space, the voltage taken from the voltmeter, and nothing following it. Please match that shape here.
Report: 0.25 kV
